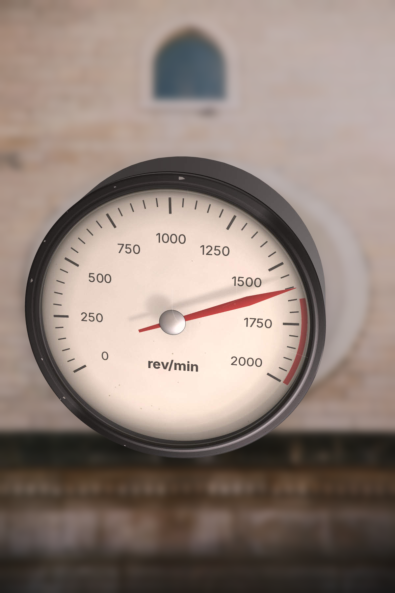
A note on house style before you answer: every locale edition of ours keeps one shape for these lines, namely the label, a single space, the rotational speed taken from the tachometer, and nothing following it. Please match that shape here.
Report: 1600 rpm
